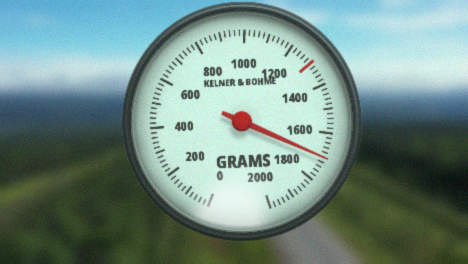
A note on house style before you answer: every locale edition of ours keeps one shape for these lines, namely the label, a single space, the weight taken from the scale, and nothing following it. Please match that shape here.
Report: 1700 g
